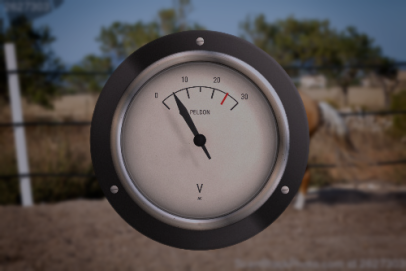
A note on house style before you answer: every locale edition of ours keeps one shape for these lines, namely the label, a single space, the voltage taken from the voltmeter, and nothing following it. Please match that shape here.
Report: 5 V
